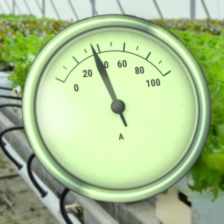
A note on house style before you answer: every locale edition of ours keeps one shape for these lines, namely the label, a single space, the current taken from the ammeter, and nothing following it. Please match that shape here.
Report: 35 A
